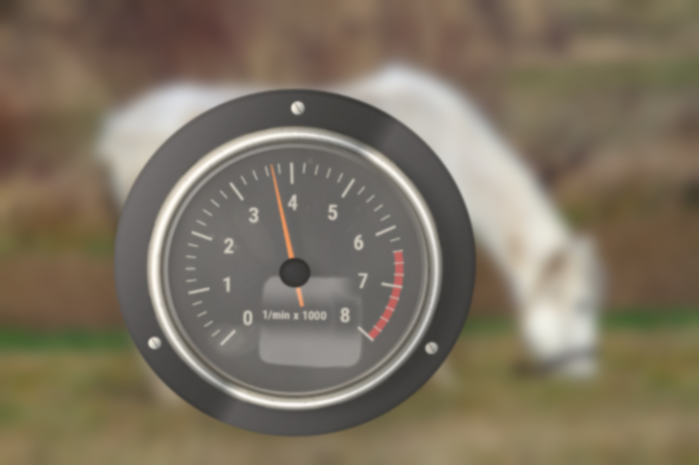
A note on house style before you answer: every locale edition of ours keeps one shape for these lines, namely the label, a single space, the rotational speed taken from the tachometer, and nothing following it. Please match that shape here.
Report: 3700 rpm
